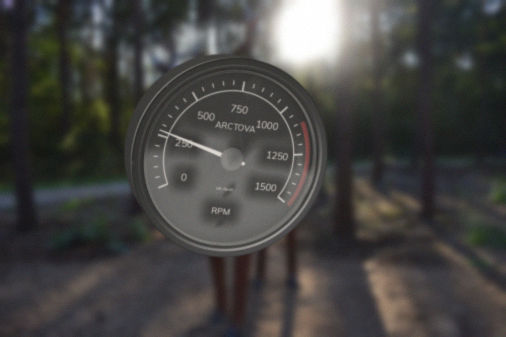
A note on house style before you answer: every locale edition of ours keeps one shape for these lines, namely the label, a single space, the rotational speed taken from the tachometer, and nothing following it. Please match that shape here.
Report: 275 rpm
